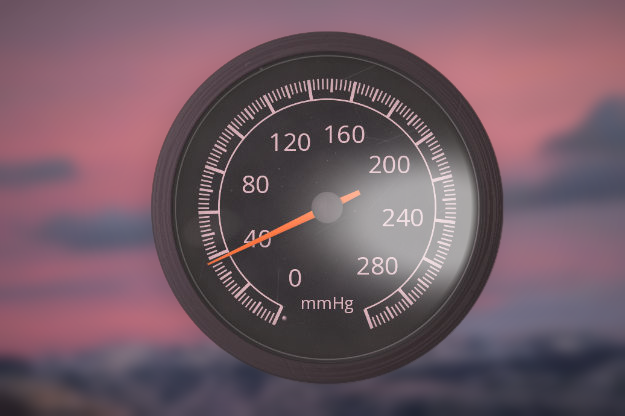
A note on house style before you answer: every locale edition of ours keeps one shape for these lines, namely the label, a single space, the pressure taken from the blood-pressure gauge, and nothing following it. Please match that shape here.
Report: 38 mmHg
